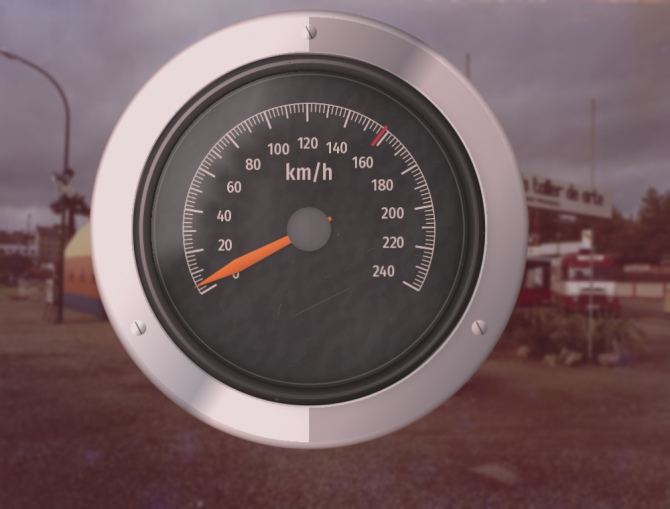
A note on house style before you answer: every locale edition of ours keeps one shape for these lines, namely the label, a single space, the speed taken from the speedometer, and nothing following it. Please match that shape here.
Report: 4 km/h
